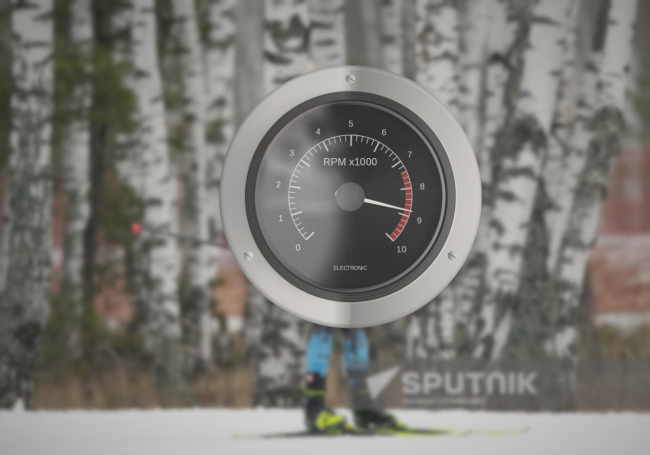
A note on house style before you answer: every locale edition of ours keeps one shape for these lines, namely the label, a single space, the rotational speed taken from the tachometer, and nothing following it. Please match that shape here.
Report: 8800 rpm
